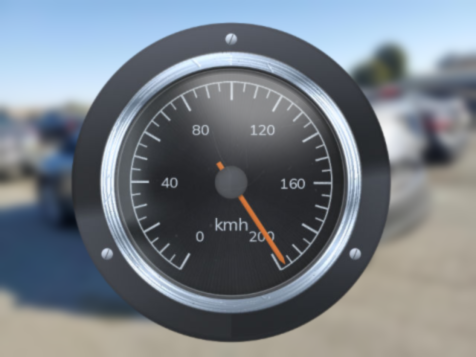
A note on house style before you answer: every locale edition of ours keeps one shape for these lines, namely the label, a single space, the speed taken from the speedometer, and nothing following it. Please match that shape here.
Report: 197.5 km/h
